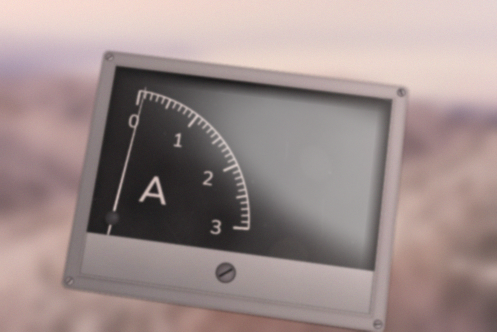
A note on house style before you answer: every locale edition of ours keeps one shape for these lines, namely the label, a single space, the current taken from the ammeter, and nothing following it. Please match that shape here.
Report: 0.1 A
